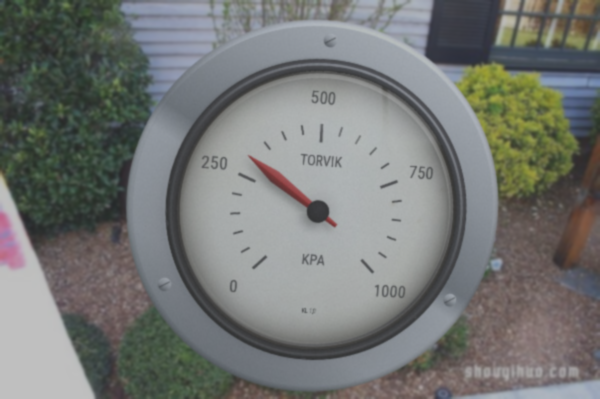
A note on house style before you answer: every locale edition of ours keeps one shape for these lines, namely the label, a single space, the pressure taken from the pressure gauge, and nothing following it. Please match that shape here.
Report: 300 kPa
